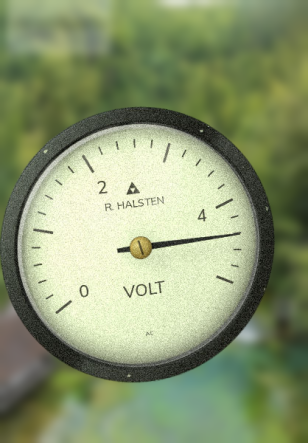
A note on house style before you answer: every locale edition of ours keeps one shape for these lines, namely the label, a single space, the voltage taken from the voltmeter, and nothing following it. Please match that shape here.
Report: 4.4 V
